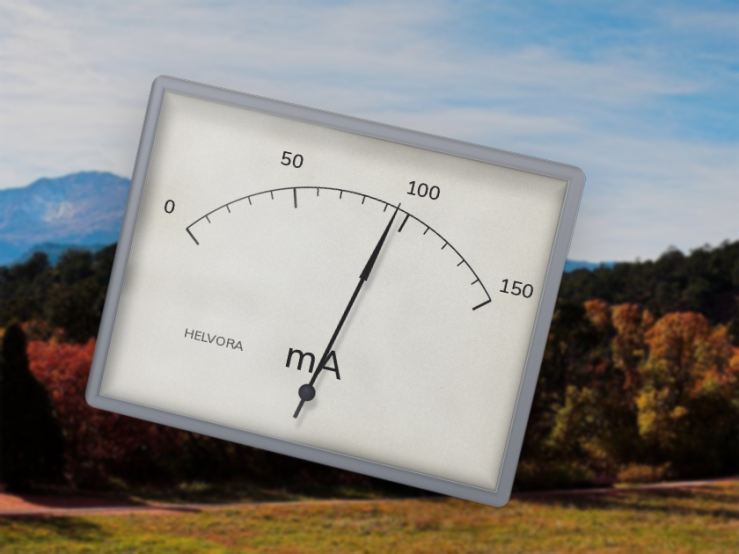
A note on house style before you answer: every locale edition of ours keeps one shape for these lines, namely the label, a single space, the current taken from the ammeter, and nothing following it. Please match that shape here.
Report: 95 mA
